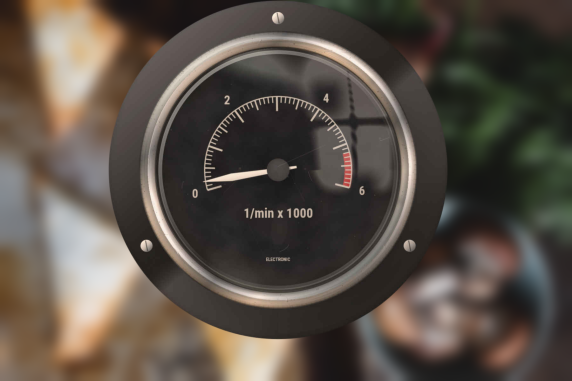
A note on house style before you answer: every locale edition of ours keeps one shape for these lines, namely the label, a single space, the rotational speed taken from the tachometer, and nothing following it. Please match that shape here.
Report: 200 rpm
